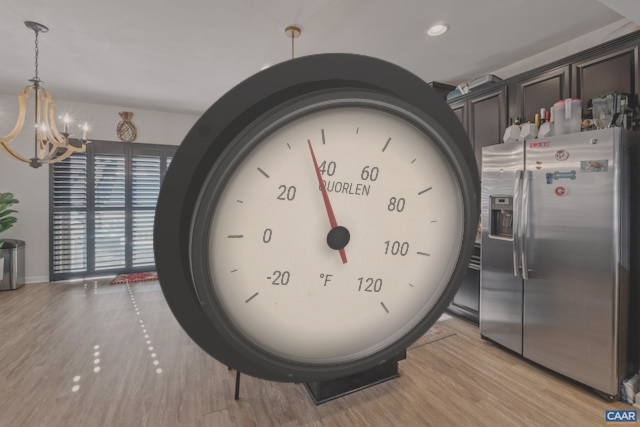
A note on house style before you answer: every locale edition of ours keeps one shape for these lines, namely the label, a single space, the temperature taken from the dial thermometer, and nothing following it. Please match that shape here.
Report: 35 °F
